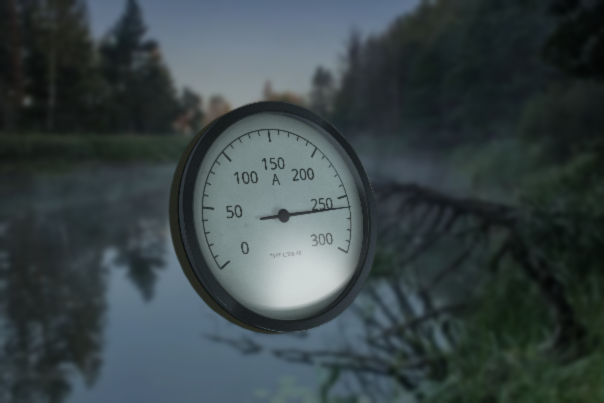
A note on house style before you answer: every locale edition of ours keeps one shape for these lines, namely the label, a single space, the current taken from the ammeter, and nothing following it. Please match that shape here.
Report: 260 A
